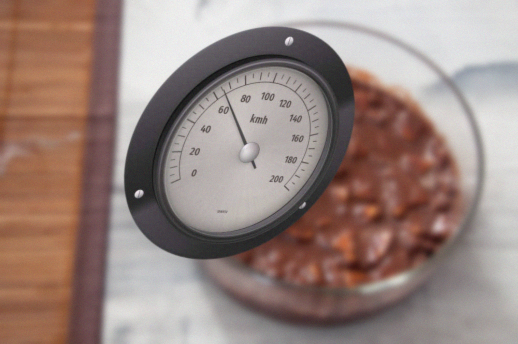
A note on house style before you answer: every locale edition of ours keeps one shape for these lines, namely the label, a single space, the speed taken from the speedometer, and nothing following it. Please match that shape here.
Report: 65 km/h
